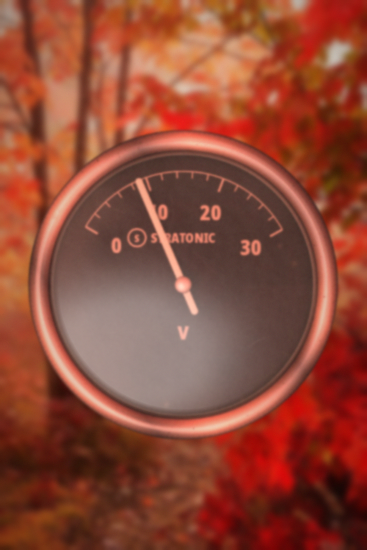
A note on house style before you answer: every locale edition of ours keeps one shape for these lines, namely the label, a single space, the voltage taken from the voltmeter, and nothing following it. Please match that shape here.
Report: 9 V
